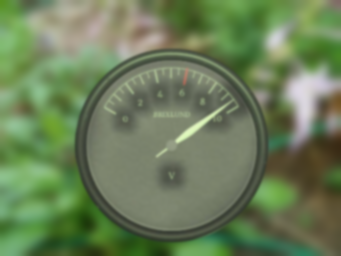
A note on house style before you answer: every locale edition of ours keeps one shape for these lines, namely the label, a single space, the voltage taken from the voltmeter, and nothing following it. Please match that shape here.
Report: 9.5 V
